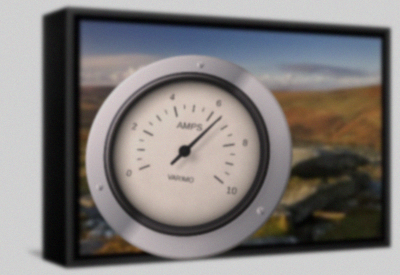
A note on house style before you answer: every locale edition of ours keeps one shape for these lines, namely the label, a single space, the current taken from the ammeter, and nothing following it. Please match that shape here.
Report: 6.5 A
